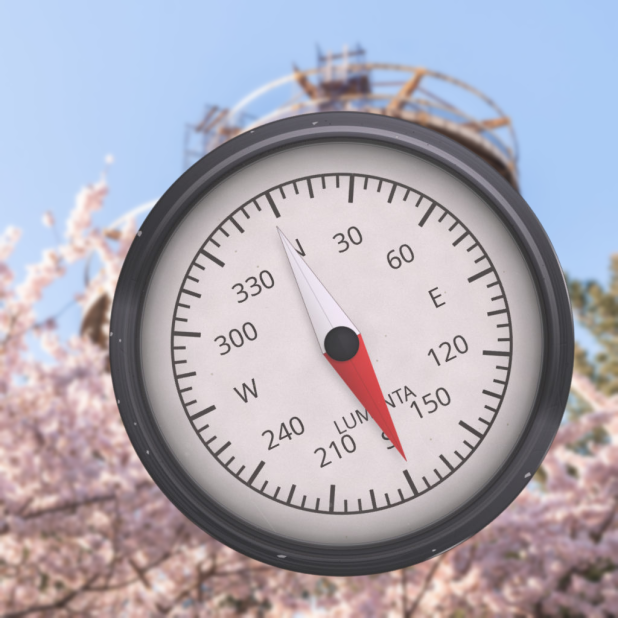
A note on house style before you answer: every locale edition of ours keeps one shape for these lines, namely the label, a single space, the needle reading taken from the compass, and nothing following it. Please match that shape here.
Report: 177.5 °
